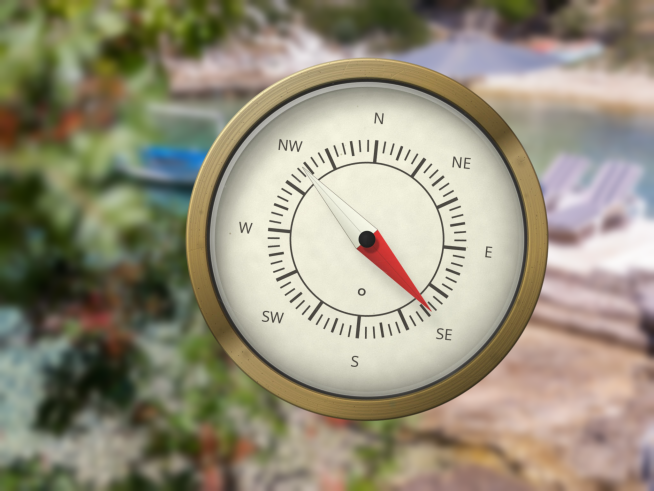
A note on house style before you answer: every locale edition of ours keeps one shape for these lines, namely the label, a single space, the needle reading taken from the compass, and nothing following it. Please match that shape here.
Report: 132.5 °
